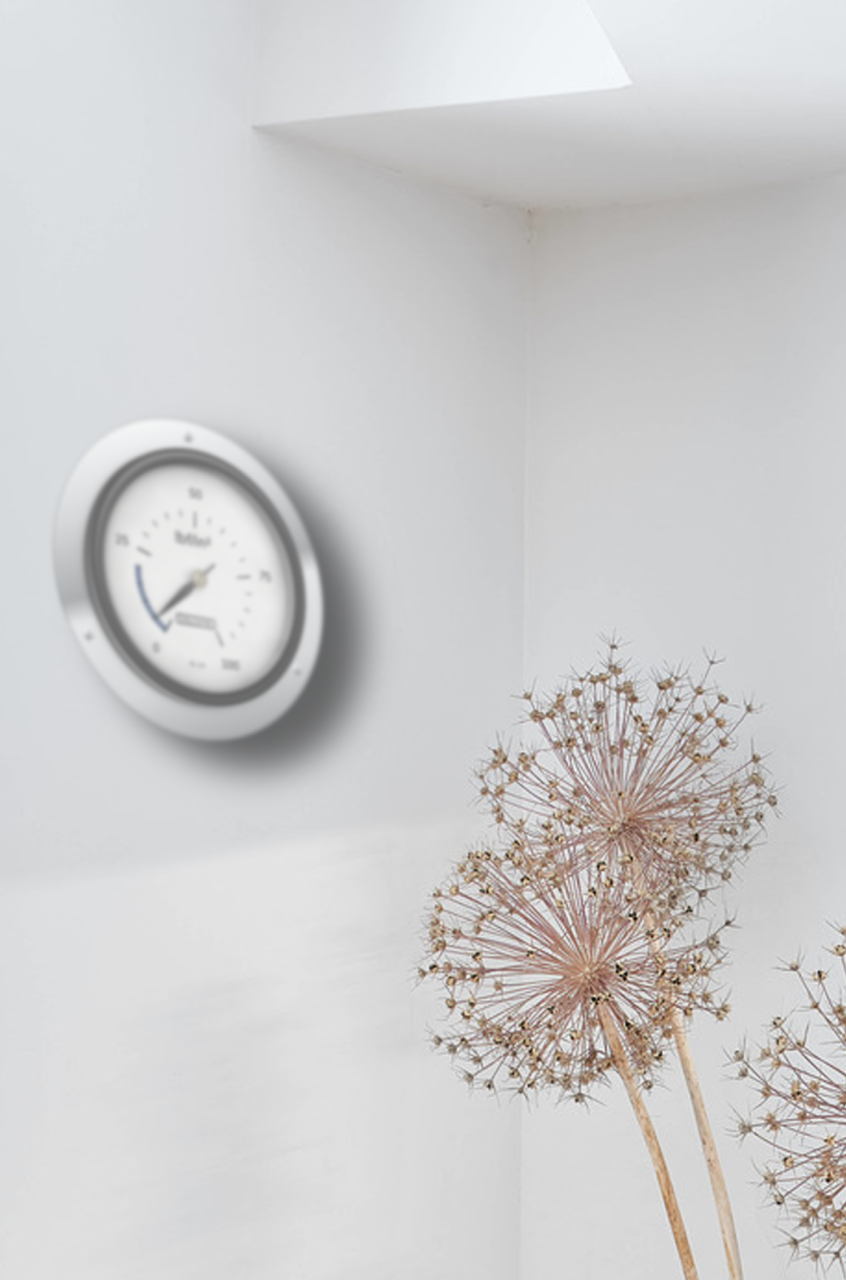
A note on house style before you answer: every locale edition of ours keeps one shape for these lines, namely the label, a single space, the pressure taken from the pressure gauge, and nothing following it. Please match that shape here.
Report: 5 psi
